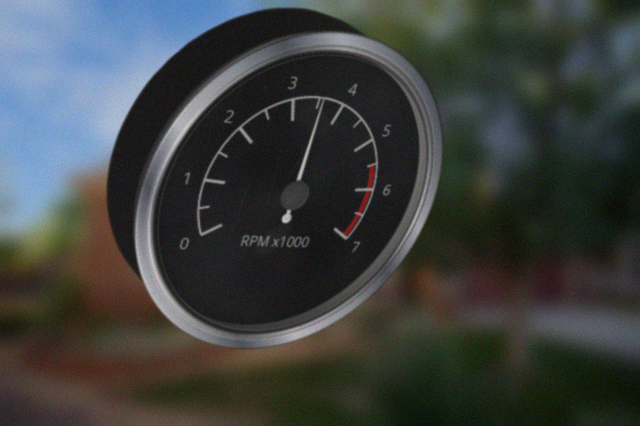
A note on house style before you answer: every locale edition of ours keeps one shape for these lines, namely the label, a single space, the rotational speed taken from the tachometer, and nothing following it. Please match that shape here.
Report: 3500 rpm
